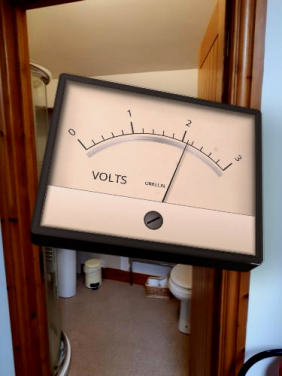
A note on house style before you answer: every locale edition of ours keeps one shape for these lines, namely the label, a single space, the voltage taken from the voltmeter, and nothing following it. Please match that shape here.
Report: 2.1 V
